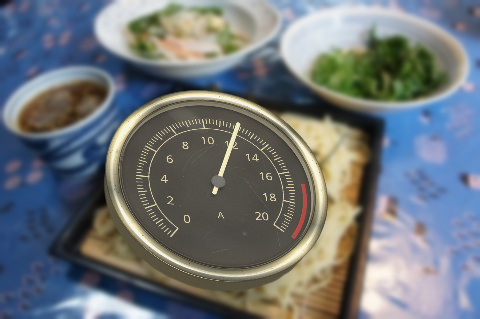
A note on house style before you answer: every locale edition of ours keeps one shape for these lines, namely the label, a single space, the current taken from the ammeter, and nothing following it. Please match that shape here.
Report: 12 A
